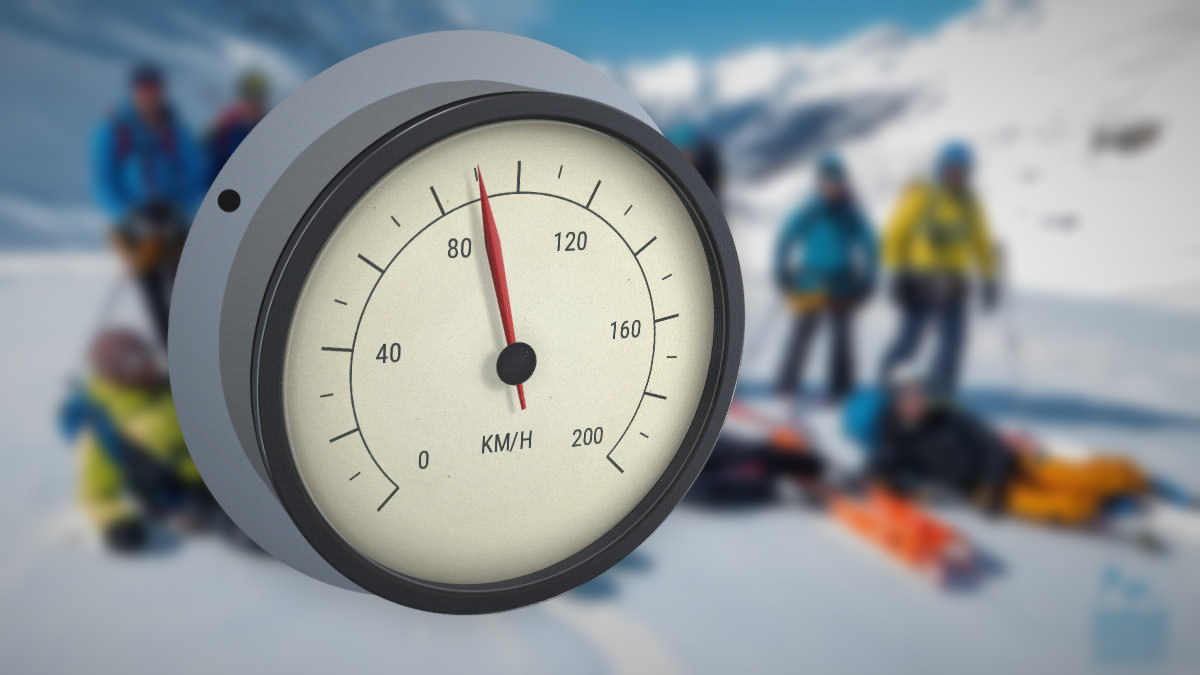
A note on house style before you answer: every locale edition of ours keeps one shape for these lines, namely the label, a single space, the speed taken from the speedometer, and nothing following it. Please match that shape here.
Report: 90 km/h
